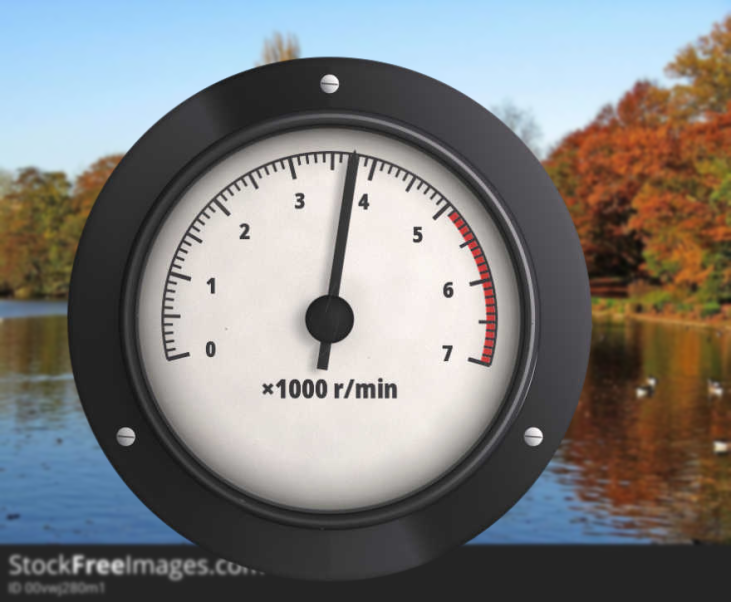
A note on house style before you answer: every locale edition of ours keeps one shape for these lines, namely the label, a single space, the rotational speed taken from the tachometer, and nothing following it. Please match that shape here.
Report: 3750 rpm
